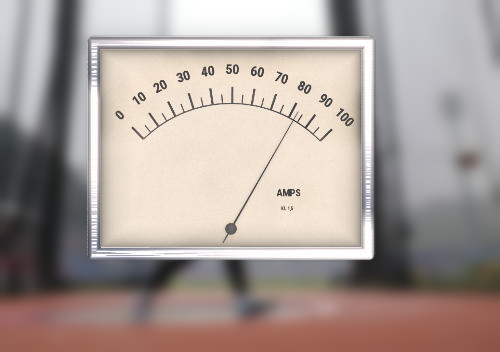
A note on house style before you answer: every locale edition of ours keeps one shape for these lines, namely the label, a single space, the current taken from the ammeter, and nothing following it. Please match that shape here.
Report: 82.5 A
